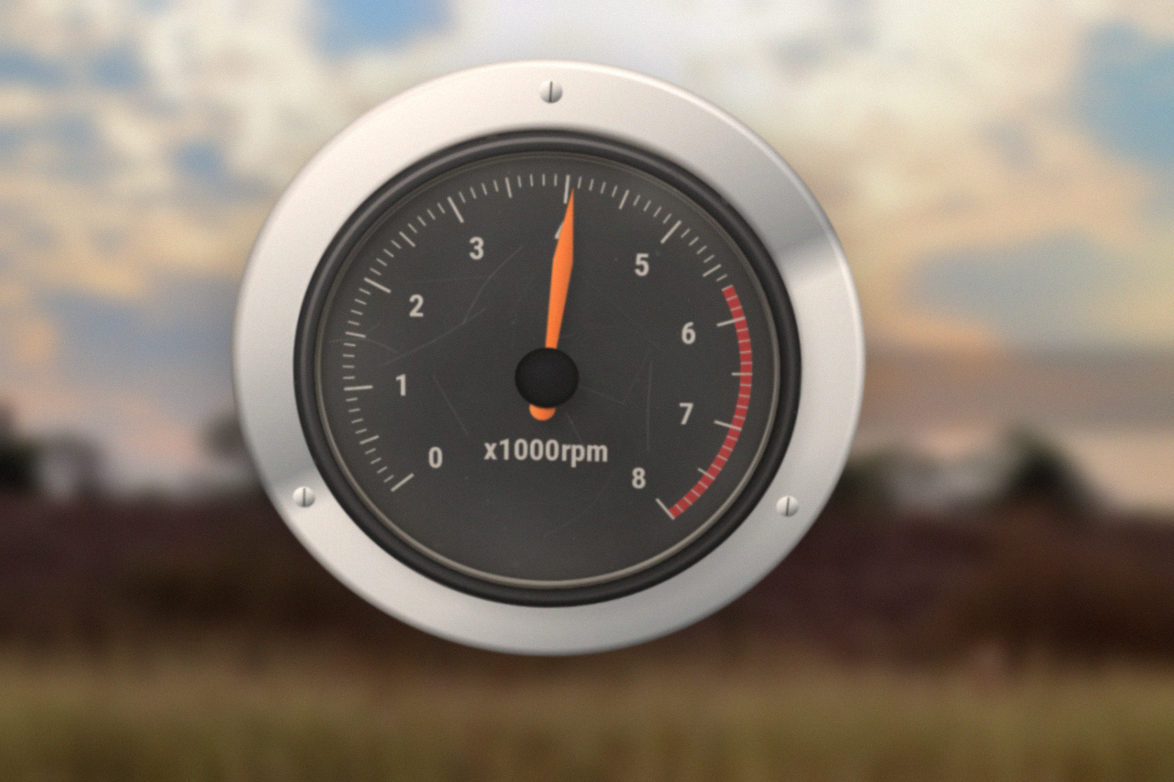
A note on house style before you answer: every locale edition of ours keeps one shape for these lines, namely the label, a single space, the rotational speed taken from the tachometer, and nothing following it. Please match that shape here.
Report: 4050 rpm
